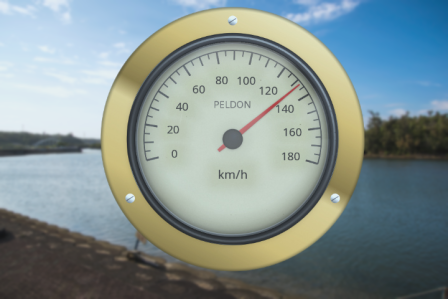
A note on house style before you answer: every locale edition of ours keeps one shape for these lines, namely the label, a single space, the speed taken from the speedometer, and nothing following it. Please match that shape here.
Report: 132.5 km/h
